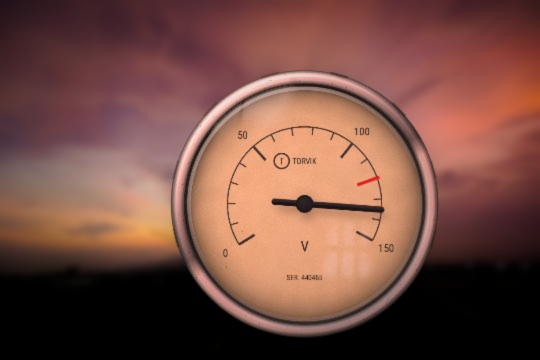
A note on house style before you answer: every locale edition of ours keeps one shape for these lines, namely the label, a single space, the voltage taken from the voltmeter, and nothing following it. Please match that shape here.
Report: 135 V
